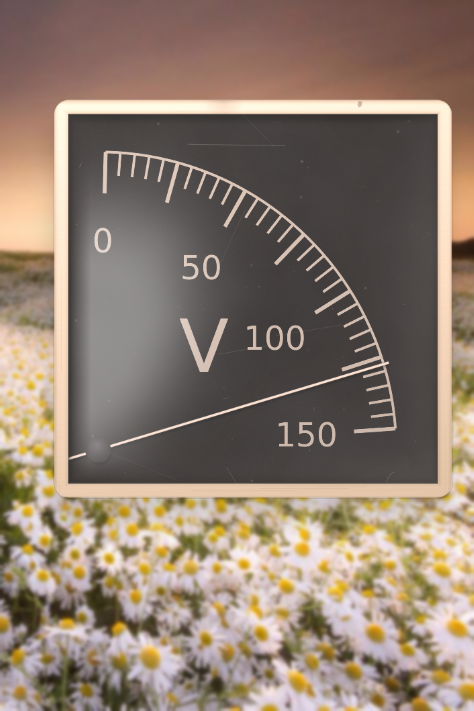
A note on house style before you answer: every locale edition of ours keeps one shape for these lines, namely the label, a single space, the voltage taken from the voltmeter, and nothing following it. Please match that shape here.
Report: 127.5 V
